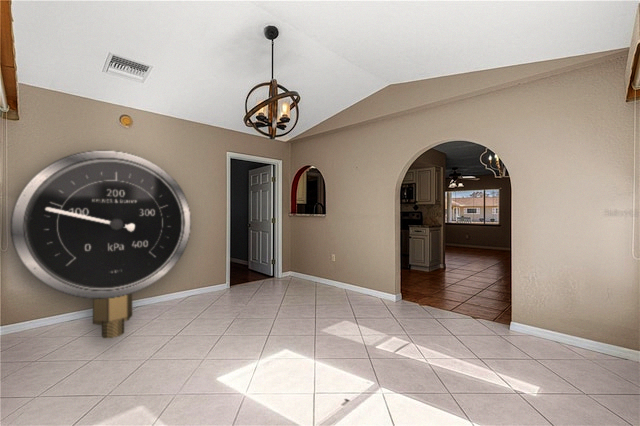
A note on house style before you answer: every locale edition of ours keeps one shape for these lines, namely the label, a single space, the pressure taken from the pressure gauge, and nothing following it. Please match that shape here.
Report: 90 kPa
